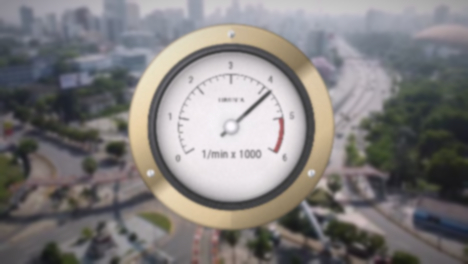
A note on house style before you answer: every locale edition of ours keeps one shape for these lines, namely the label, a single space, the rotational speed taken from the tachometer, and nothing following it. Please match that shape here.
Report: 4200 rpm
